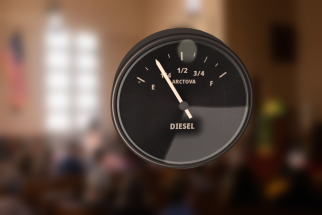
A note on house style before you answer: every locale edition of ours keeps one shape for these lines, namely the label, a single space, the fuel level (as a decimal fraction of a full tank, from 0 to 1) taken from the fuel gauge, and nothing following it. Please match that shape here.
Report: 0.25
